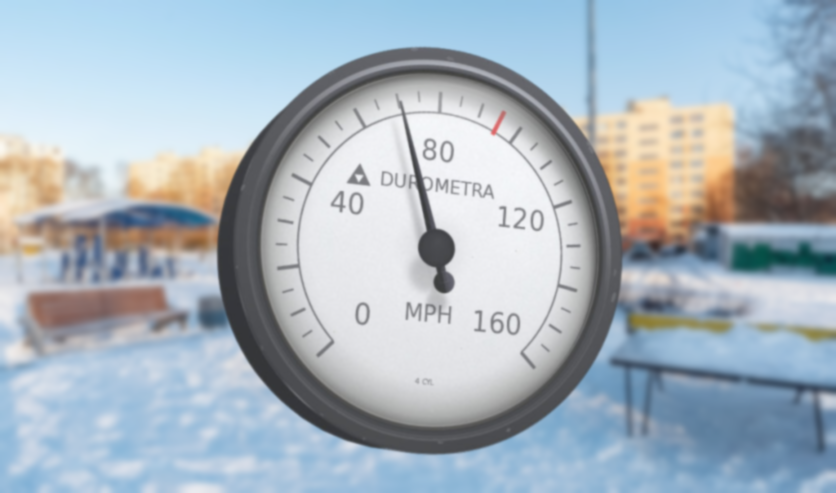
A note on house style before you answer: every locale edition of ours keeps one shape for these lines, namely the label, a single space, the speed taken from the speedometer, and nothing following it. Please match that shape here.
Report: 70 mph
